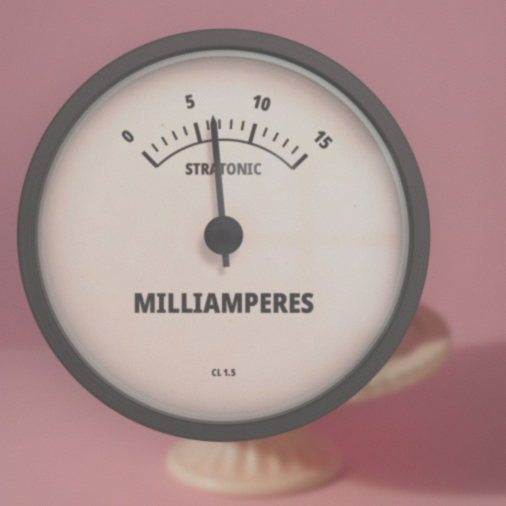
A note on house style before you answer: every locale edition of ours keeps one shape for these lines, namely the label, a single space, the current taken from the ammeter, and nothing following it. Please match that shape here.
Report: 6.5 mA
